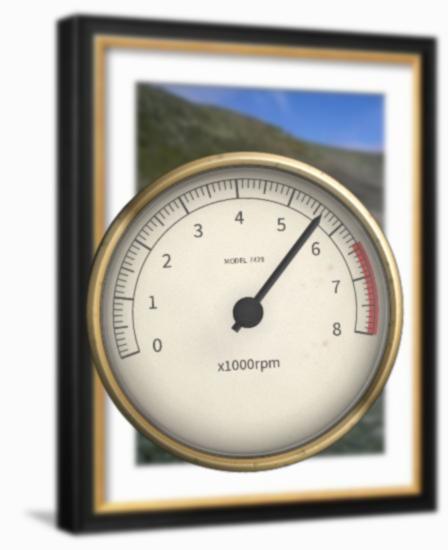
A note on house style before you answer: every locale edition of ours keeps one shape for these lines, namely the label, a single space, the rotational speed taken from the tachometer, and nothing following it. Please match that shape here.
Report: 5600 rpm
